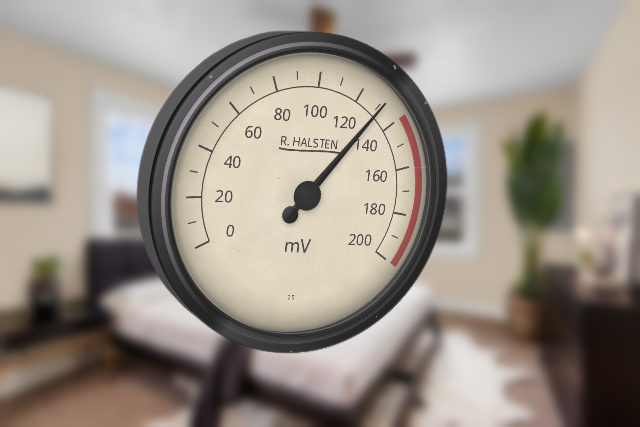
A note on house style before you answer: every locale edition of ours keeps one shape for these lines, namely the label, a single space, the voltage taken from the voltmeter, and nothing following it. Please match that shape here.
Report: 130 mV
